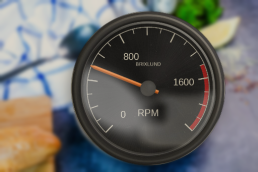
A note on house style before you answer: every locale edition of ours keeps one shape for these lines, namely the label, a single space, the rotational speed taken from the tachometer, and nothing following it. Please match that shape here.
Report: 500 rpm
